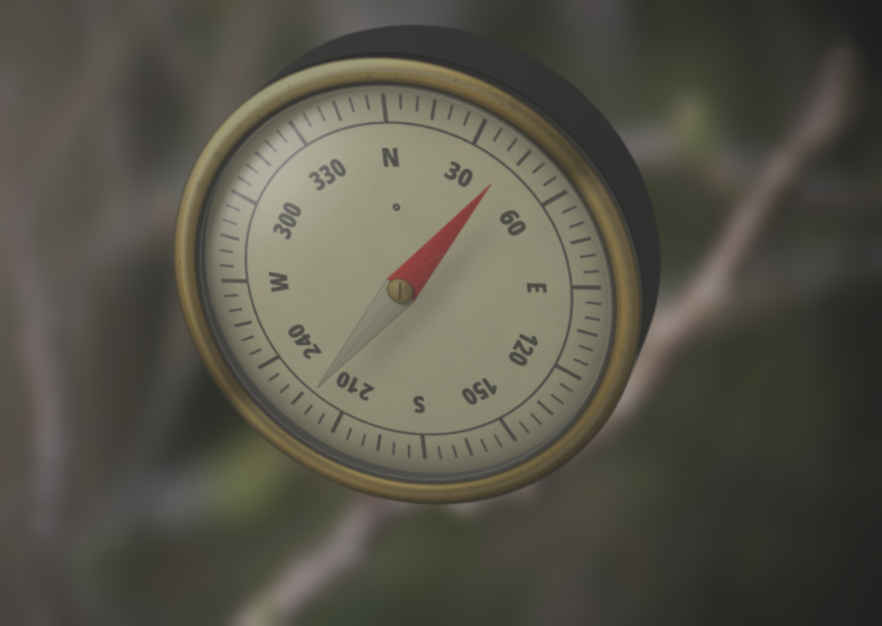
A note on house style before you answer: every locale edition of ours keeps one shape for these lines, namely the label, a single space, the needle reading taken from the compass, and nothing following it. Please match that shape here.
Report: 42.5 °
